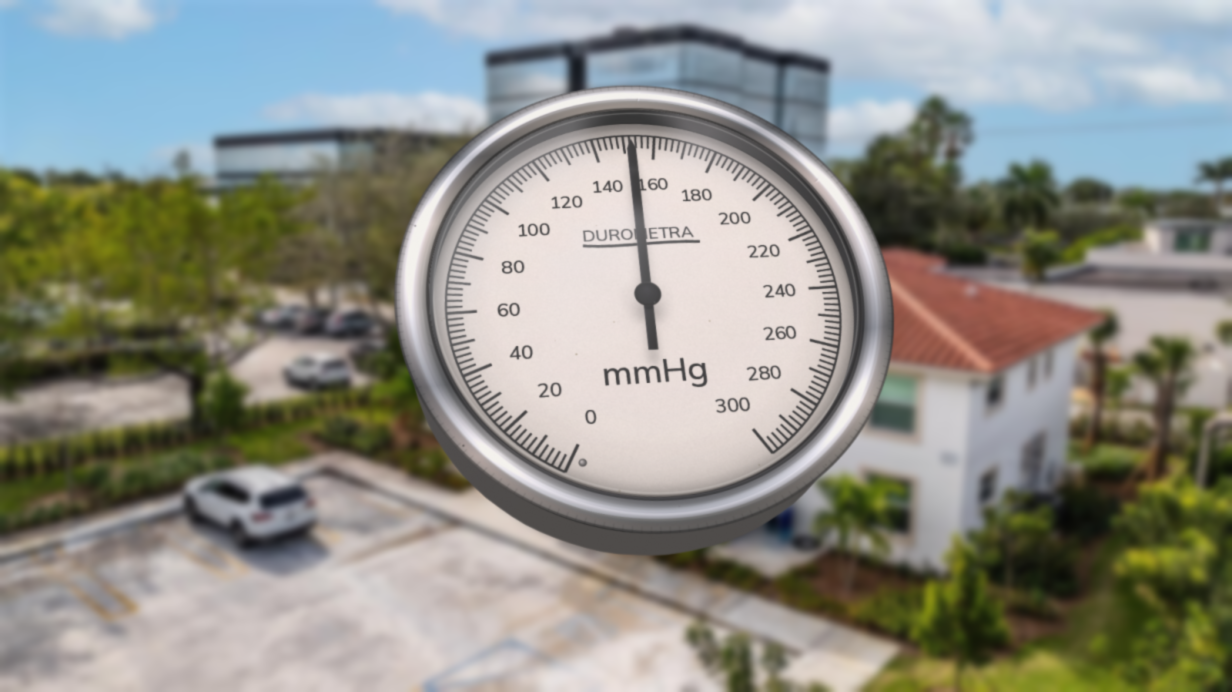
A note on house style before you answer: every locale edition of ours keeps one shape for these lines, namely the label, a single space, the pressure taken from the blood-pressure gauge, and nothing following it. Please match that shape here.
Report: 152 mmHg
